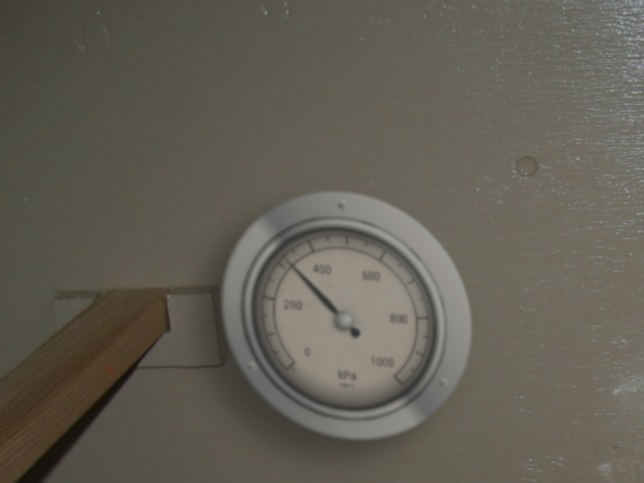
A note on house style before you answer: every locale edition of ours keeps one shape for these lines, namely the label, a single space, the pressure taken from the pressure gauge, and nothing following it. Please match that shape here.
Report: 325 kPa
